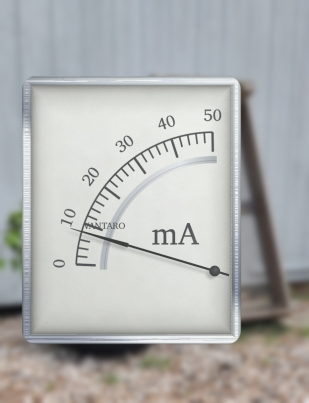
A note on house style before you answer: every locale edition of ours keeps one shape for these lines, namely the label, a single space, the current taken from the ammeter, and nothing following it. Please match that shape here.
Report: 8 mA
